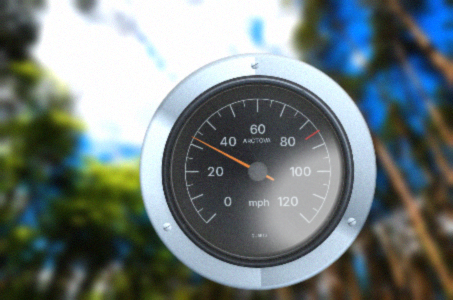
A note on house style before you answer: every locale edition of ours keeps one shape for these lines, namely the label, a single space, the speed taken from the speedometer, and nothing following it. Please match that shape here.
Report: 32.5 mph
